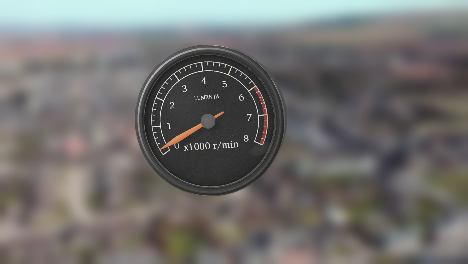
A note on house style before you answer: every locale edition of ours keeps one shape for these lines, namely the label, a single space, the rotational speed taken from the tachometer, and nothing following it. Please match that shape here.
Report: 200 rpm
